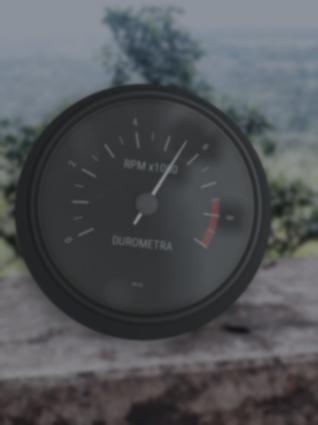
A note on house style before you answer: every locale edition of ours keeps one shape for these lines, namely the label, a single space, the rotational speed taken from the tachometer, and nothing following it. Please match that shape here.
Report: 5500 rpm
